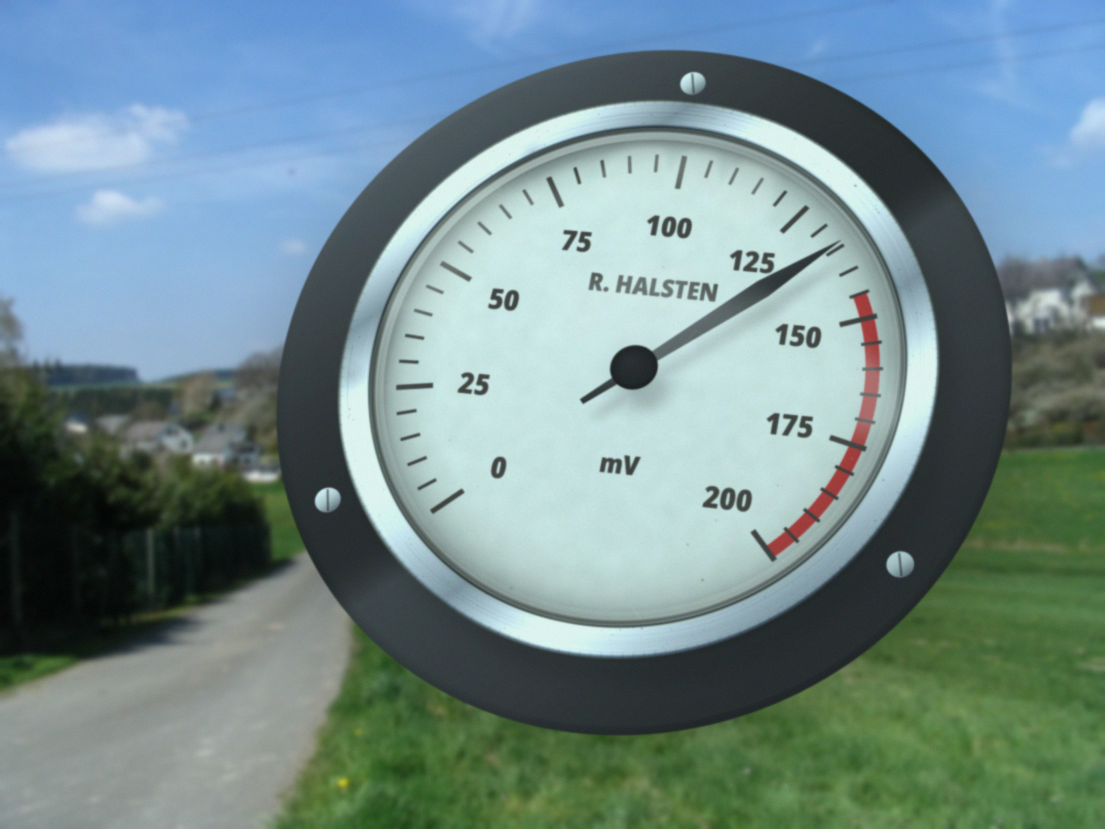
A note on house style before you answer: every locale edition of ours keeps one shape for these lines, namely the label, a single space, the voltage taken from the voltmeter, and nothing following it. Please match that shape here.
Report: 135 mV
